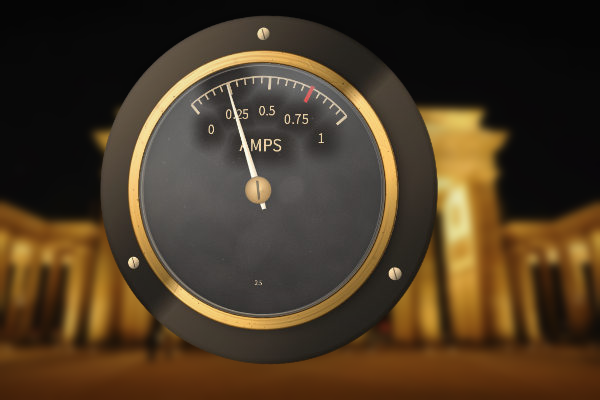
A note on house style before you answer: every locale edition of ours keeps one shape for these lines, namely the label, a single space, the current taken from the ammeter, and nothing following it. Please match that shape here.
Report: 0.25 A
